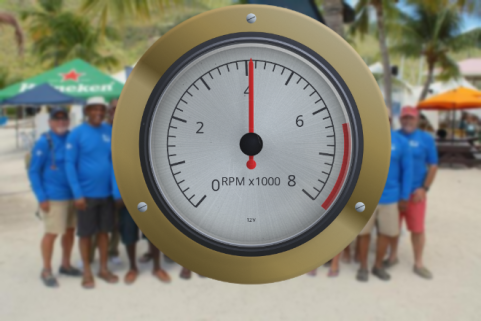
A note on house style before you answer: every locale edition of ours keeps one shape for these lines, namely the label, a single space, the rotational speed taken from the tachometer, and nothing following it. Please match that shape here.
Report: 4100 rpm
